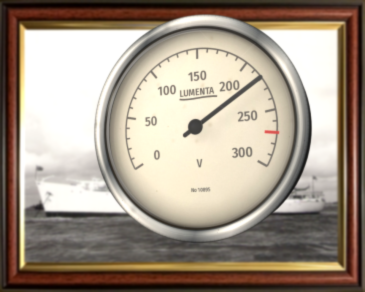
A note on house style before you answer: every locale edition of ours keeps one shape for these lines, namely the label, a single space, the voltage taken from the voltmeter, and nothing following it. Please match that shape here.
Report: 220 V
